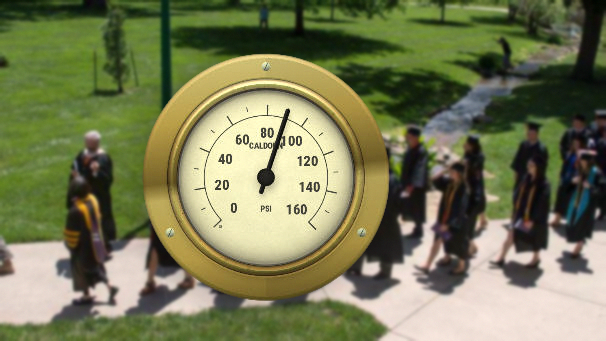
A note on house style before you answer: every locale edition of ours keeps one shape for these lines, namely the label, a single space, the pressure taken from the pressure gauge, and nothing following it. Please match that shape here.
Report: 90 psi
